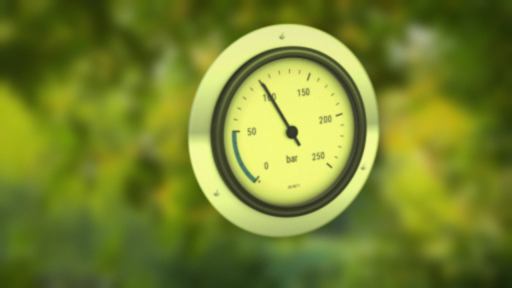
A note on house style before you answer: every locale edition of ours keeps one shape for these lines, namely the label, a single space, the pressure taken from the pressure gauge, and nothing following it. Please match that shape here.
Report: 100 bar
